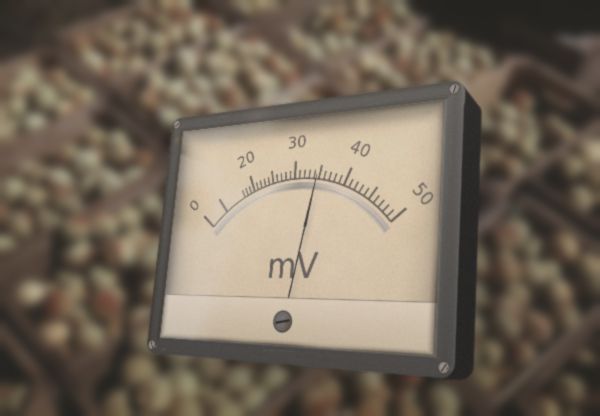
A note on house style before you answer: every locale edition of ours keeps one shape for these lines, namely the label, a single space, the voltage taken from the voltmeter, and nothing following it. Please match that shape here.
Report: 35 mV
